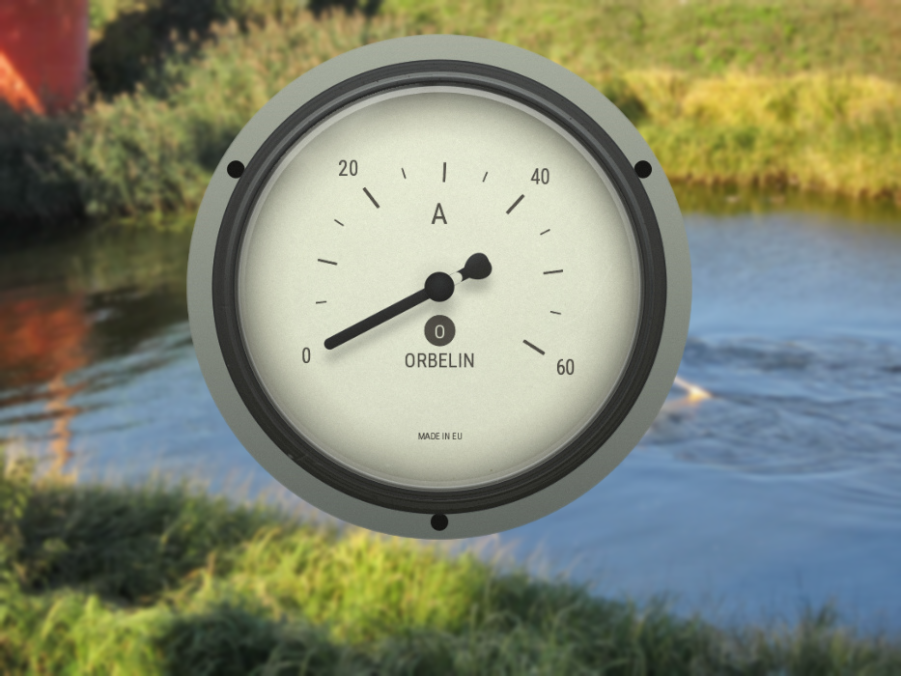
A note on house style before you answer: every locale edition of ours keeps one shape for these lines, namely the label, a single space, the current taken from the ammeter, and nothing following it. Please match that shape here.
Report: 0 A
